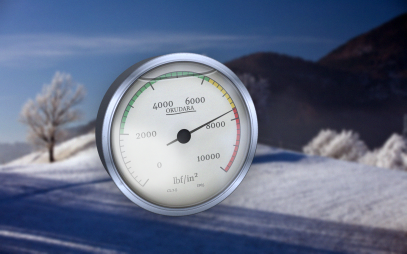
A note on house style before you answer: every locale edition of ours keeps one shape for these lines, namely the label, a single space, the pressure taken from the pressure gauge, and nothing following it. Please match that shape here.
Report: 7600 psi
